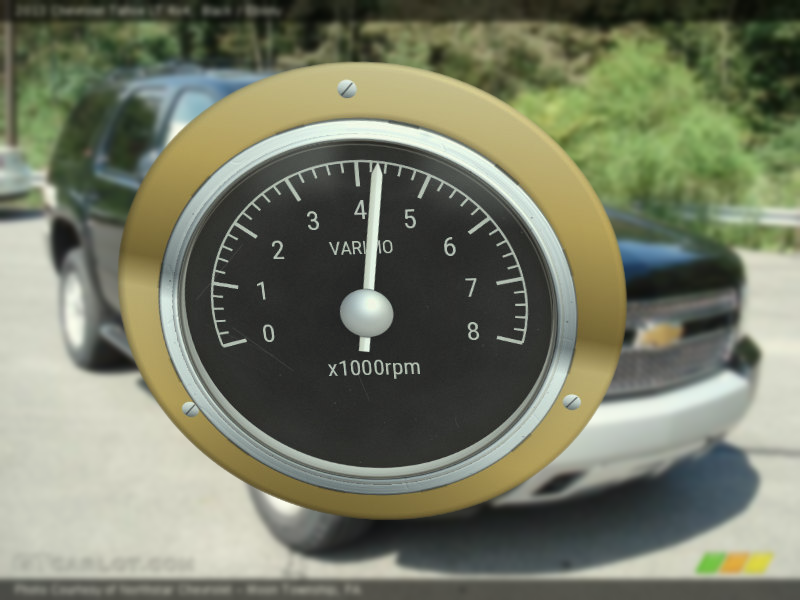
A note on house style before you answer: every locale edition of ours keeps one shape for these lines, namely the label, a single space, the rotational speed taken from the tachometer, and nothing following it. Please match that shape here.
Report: 4300 rpm
